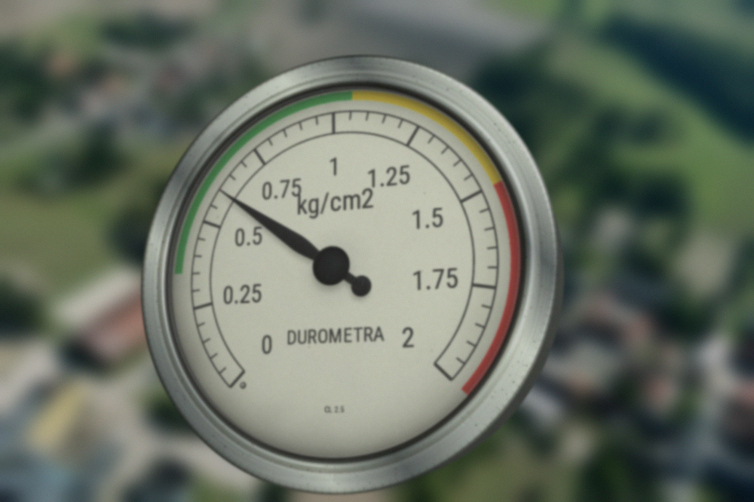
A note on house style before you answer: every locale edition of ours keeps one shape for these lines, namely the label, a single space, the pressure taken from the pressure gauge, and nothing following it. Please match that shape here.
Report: 0.6 kg/cm²
